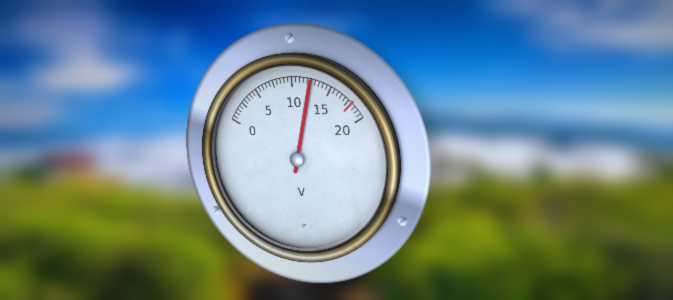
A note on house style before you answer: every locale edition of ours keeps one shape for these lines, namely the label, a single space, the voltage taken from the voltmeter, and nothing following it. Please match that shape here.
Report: 12.5 V
